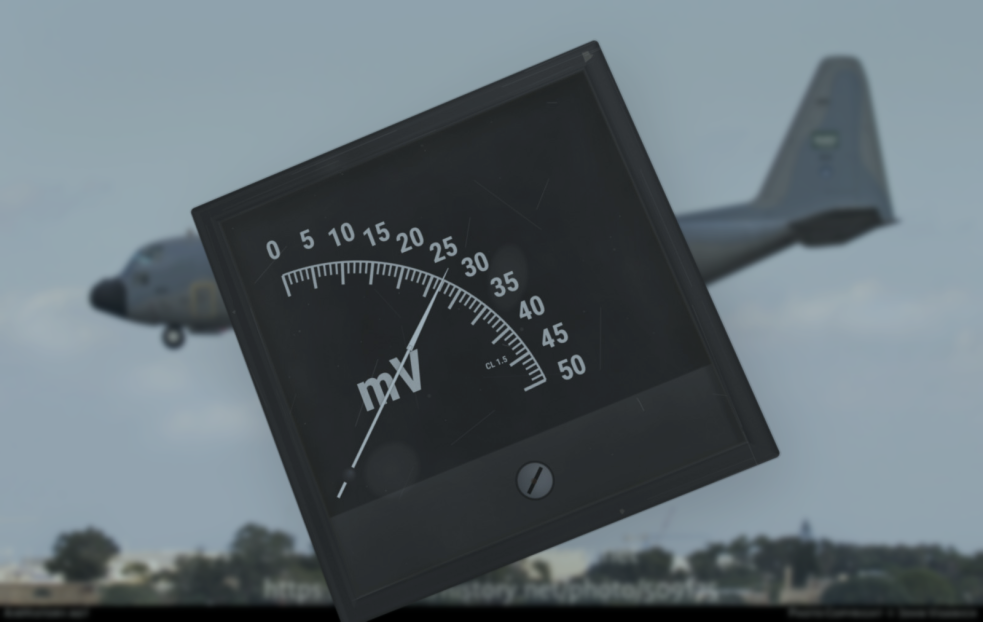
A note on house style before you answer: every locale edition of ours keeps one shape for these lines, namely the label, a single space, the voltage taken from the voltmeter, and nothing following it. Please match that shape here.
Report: 27 mV
